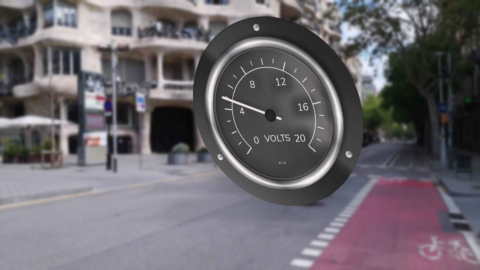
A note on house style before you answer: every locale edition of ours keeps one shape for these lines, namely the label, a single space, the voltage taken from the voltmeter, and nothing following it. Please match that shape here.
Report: 5 V
